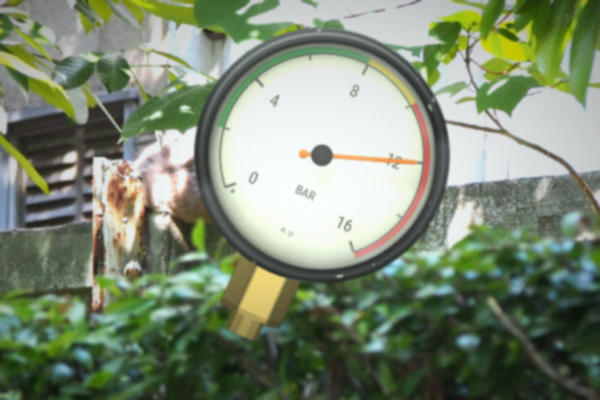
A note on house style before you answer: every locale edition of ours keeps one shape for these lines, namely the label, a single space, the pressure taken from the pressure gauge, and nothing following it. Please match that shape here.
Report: 12 bar
